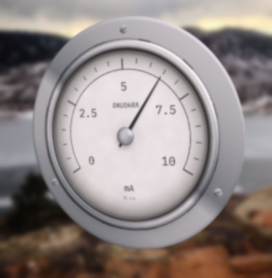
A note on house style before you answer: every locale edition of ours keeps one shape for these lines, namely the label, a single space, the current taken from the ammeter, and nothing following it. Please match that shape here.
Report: 6.5 mA
